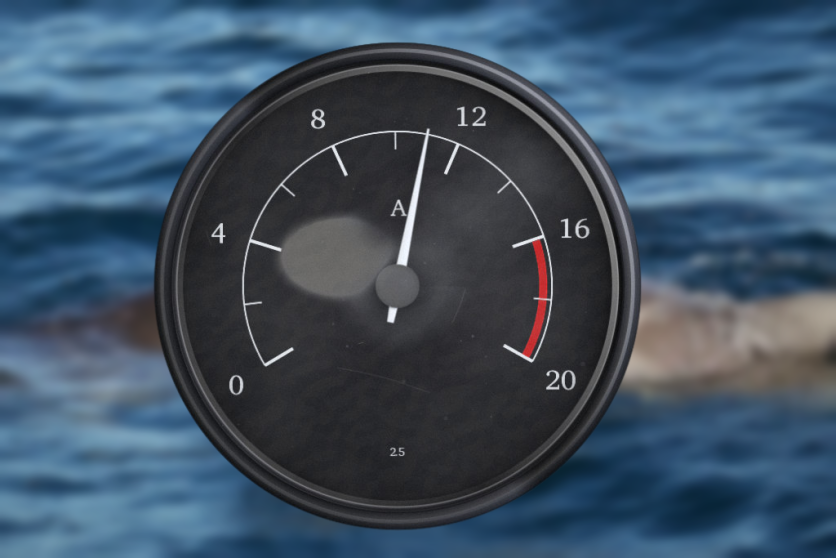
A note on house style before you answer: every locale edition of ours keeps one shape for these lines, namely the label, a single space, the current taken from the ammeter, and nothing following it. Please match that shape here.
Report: 11 A
